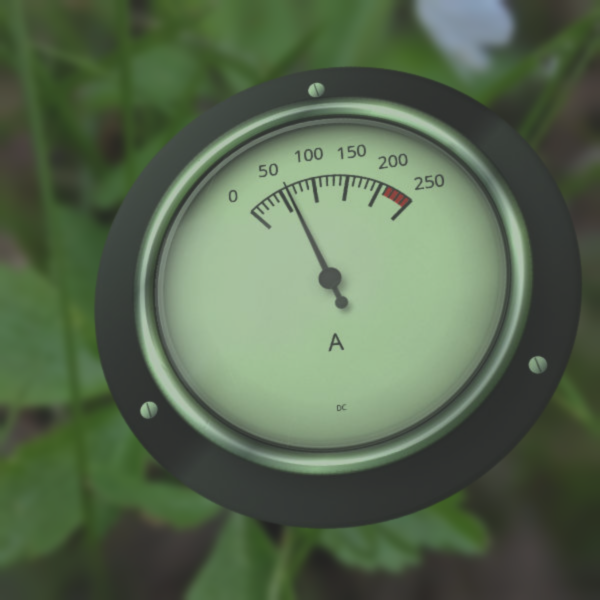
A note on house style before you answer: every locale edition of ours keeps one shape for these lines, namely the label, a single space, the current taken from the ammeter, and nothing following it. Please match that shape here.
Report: 60 A
